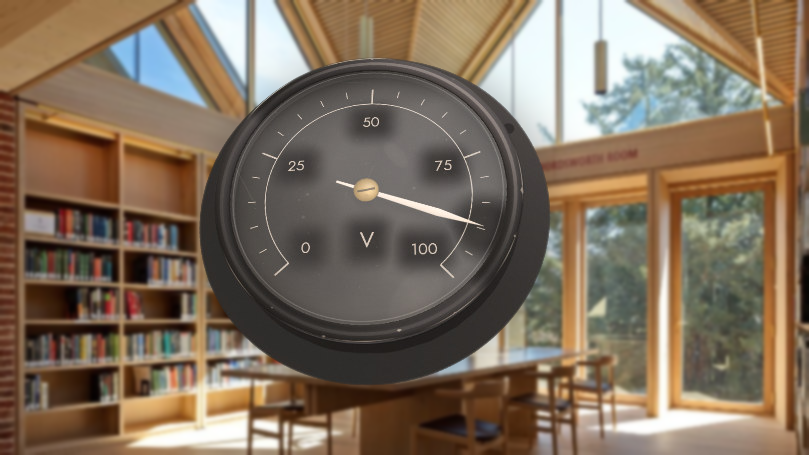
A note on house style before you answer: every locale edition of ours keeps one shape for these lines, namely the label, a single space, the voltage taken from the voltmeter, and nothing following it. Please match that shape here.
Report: 90 V
